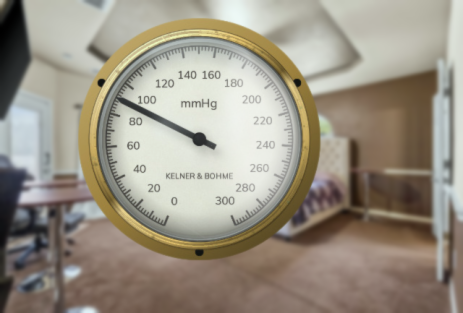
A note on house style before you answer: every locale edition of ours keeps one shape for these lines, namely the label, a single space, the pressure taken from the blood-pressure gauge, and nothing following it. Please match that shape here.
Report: 90 mmHg
